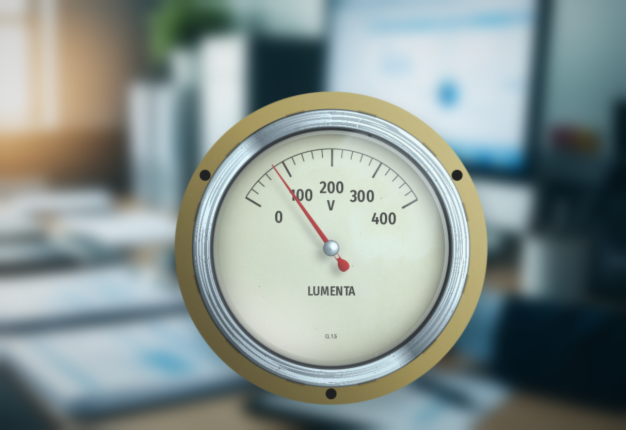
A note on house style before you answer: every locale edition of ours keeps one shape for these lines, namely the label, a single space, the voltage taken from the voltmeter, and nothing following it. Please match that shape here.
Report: 80 V
